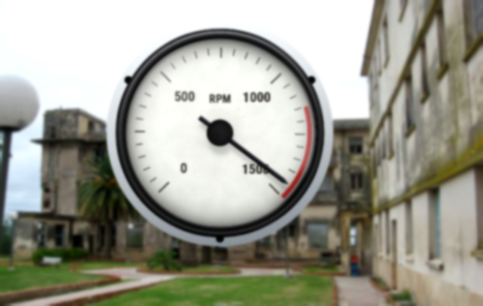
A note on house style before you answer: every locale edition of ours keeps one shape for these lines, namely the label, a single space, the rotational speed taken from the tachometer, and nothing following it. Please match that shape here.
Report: 1450 rpm
